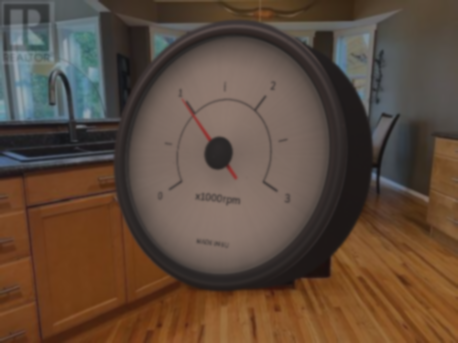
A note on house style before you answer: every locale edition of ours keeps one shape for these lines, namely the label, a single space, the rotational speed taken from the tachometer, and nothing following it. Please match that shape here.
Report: 1000 rpm
